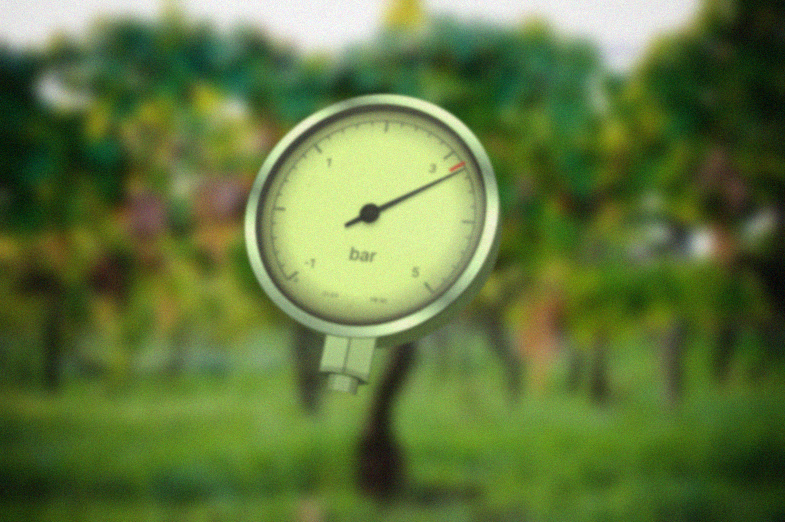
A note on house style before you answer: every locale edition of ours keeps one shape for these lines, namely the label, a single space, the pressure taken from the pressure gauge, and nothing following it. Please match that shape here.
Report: 3.3 bar
